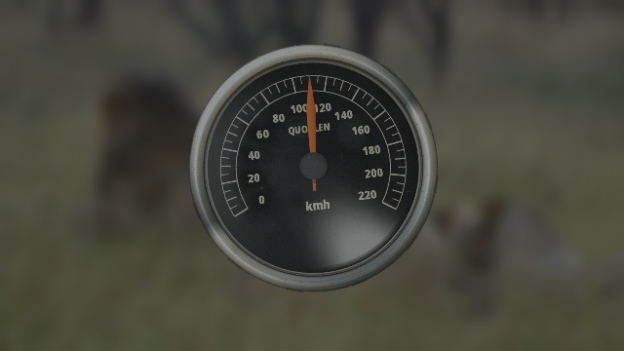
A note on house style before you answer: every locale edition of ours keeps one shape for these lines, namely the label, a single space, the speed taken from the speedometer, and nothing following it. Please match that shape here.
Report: 110 km/h
